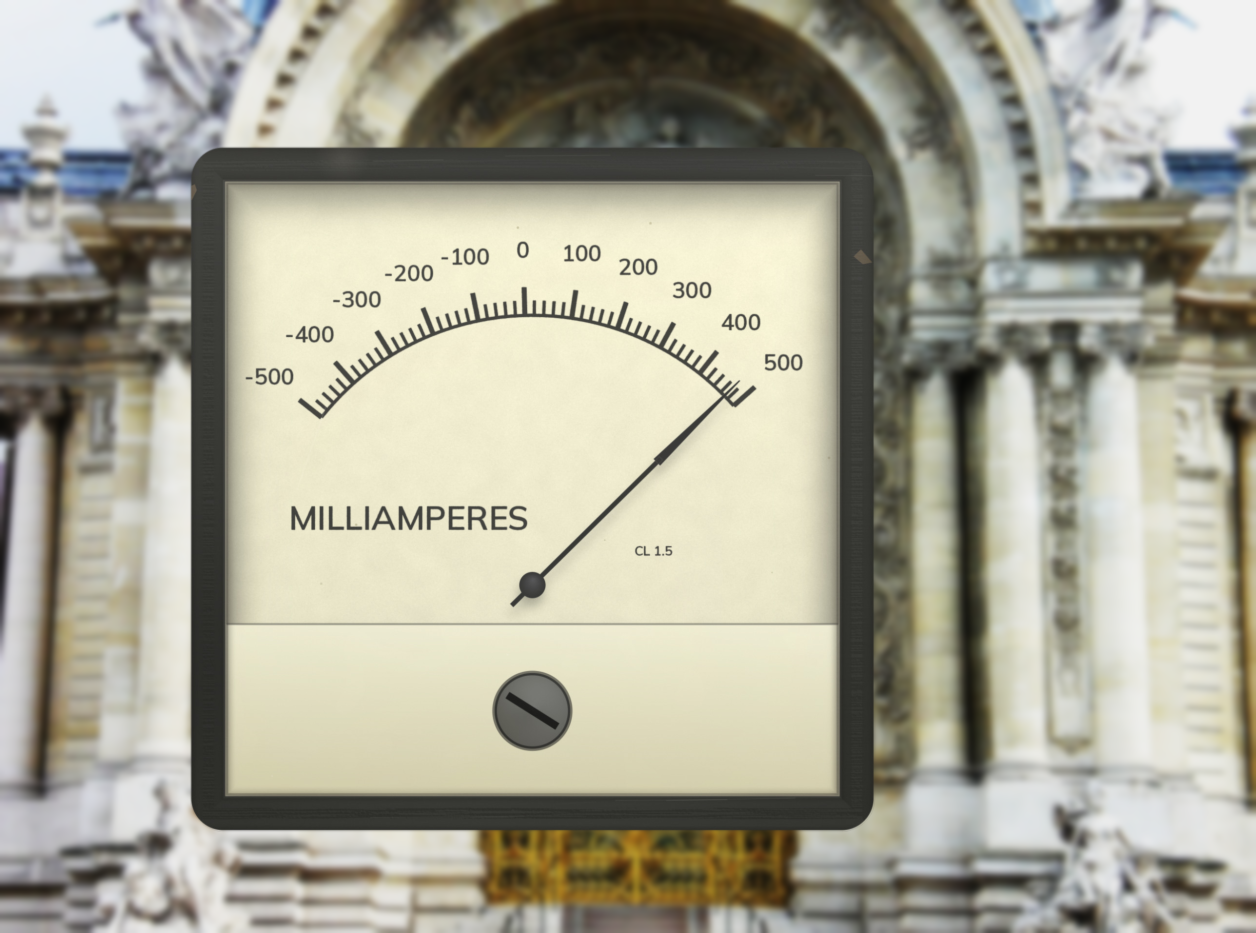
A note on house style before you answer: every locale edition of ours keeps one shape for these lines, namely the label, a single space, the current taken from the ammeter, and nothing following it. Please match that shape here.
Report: 470 mA
